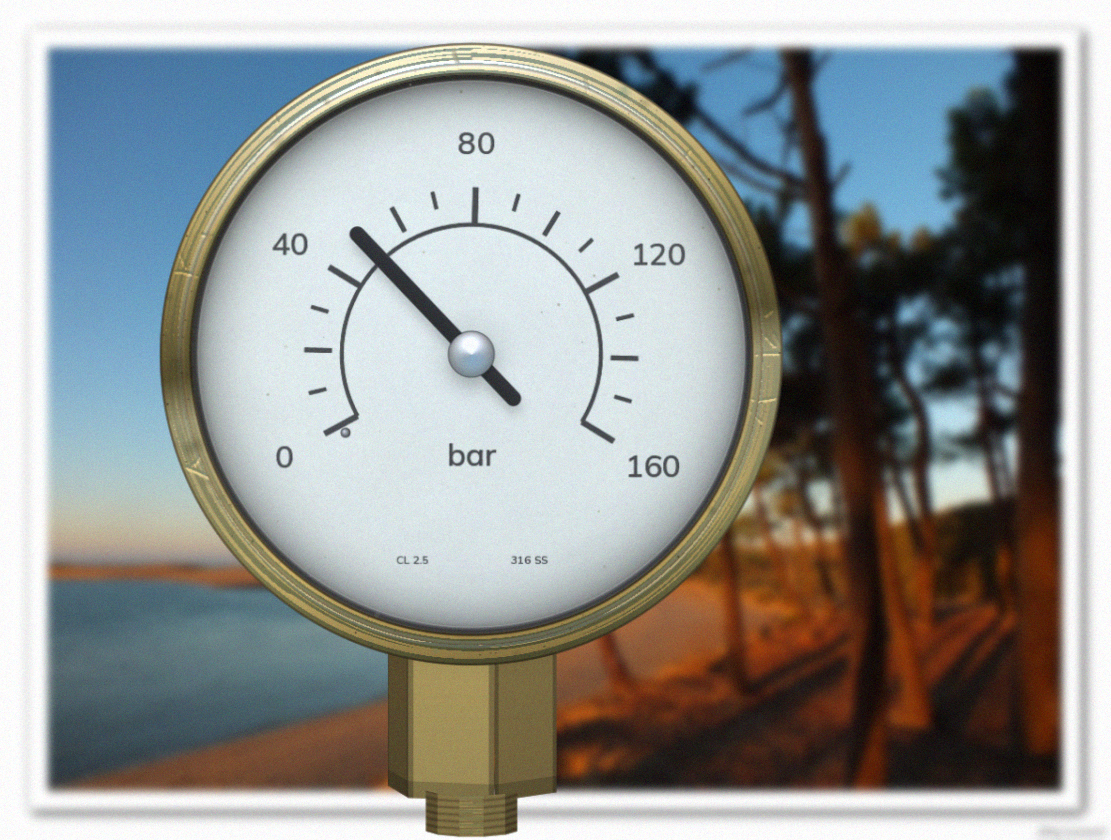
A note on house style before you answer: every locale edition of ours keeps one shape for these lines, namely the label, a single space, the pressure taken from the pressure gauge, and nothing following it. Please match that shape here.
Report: 50 bar
